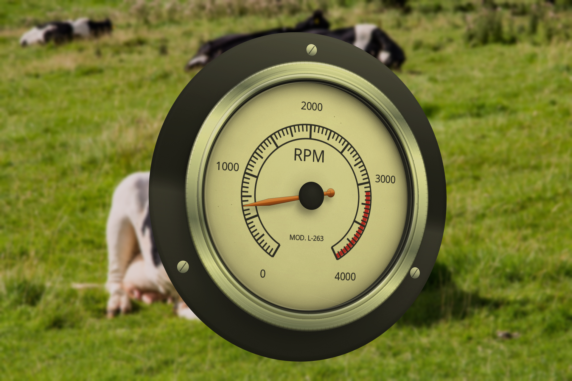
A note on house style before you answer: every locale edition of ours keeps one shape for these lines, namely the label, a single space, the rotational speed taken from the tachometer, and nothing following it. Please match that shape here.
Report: 650 rpm
